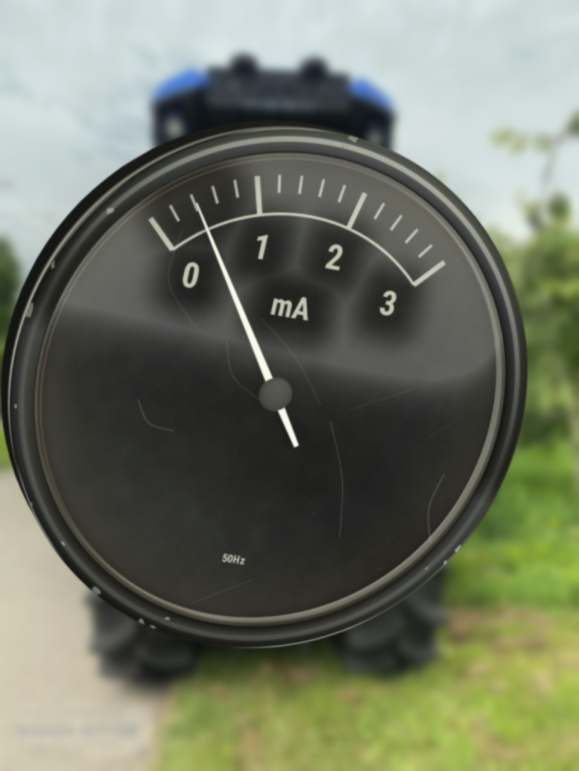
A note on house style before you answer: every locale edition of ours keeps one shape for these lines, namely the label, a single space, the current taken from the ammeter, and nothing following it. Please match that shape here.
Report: 0.4 mA
